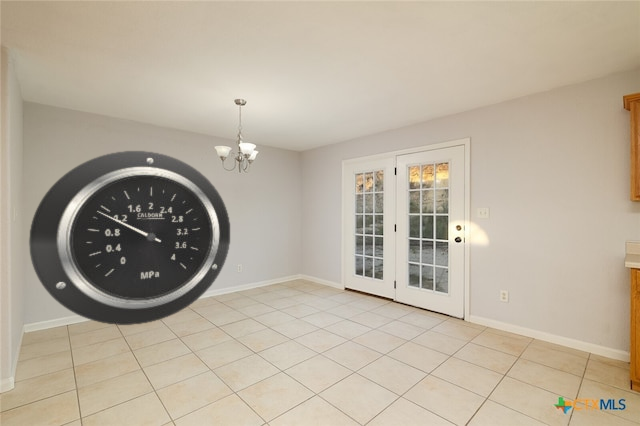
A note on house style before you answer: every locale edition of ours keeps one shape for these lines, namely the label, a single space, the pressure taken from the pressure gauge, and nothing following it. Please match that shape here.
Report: 1.1 MPa
